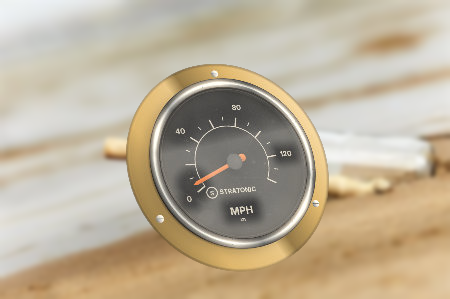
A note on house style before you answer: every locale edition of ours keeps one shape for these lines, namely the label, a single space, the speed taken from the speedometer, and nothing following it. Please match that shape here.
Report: 5 mph
